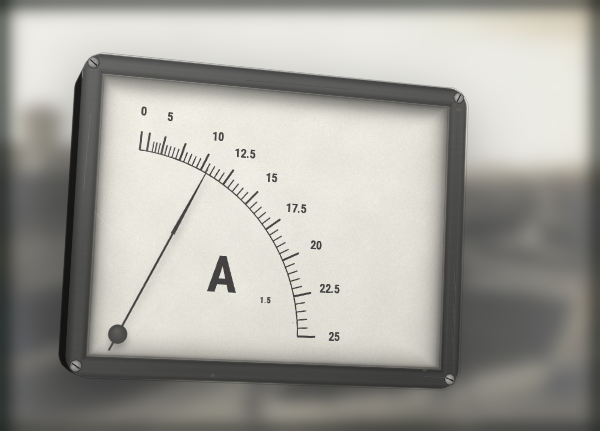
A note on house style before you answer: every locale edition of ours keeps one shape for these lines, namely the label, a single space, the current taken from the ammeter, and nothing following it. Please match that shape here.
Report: 10.5 A
